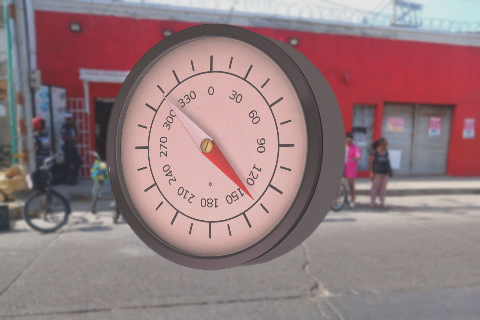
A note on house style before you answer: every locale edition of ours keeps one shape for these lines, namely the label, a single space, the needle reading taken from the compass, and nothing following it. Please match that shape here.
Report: 135 °
